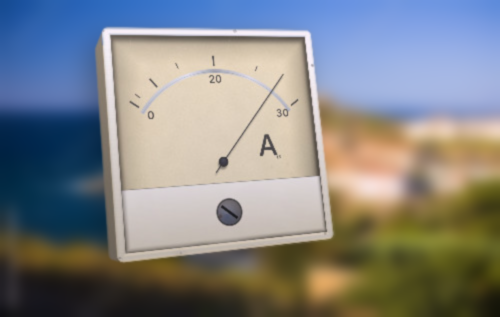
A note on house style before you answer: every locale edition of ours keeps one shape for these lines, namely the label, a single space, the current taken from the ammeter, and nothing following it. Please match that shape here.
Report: 27.5 A
